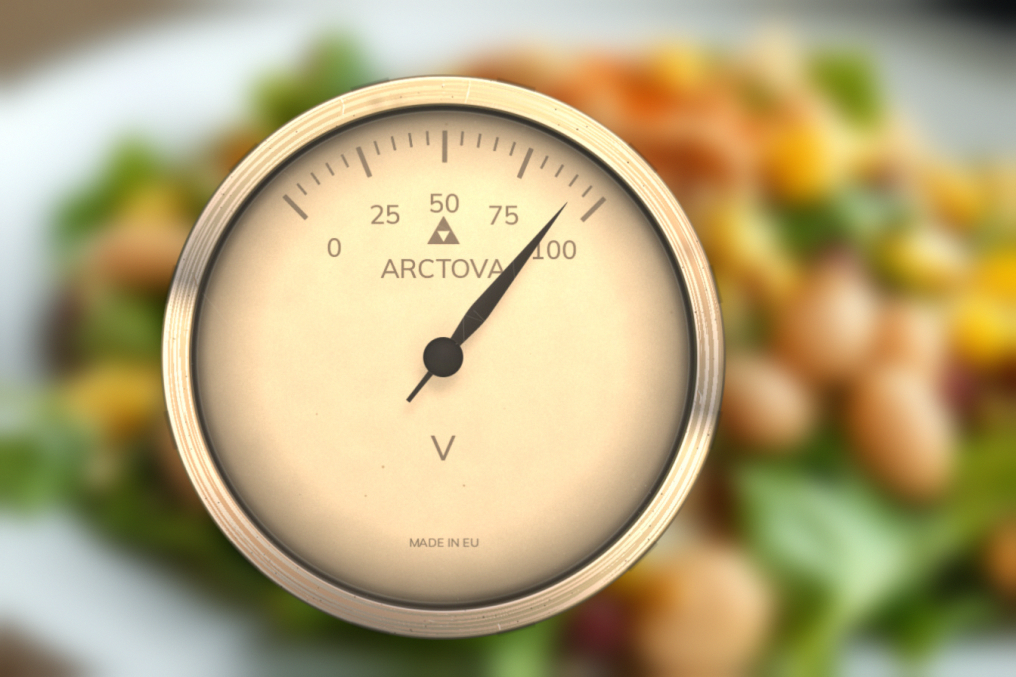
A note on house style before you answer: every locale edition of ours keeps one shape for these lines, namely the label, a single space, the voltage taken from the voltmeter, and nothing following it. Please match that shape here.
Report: 92.5 V
